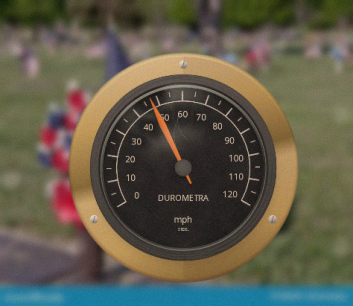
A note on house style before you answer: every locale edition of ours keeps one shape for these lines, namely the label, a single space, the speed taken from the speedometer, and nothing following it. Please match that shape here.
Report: 47.5 mph
